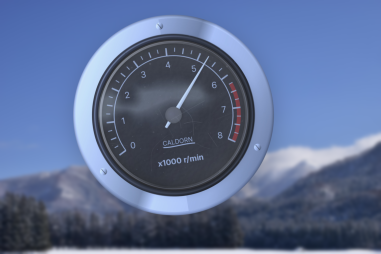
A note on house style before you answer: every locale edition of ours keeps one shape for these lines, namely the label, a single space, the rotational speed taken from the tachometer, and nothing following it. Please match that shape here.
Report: 5250 rpm
